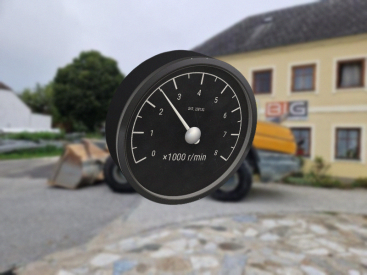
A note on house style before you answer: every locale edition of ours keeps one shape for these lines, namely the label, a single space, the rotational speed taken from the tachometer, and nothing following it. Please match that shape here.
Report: 2500 rpm
